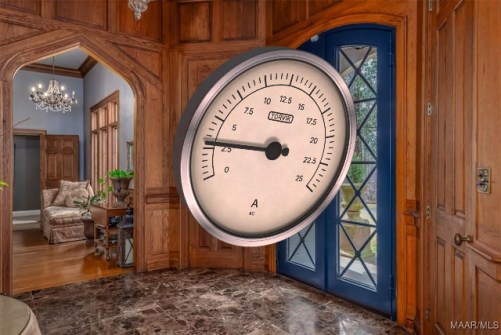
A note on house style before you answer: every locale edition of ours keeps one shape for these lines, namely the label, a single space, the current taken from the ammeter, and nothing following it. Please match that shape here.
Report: 3 A
